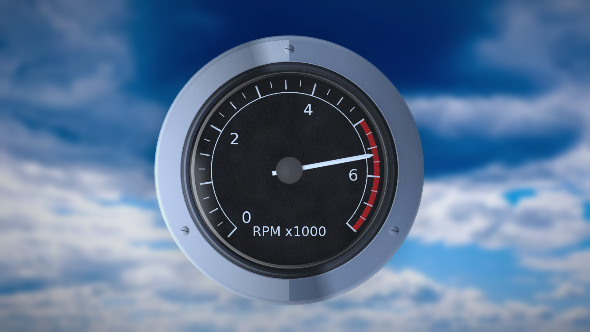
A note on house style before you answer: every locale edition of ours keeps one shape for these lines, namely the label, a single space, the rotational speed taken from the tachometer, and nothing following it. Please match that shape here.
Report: 5625 rpm
